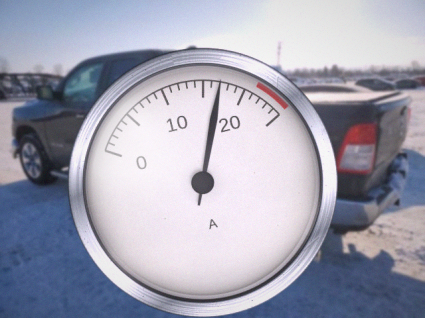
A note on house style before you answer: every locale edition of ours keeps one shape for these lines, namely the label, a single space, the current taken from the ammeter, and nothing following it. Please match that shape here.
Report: 17 A
